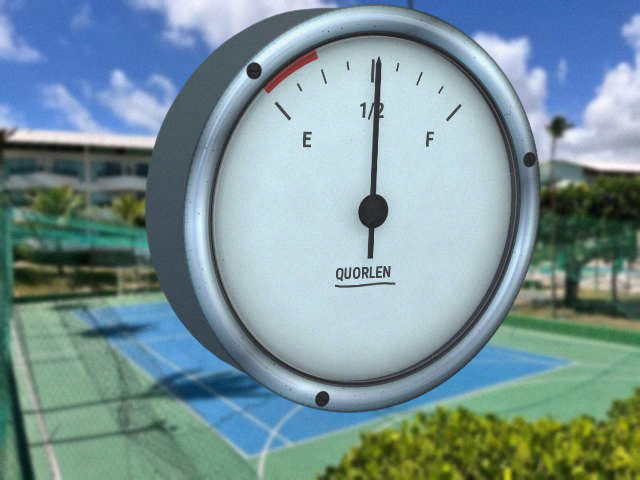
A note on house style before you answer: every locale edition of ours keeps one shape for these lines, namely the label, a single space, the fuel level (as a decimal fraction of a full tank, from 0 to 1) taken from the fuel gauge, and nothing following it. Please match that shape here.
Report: 0.5
